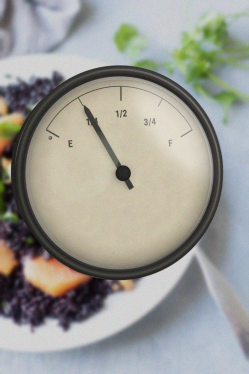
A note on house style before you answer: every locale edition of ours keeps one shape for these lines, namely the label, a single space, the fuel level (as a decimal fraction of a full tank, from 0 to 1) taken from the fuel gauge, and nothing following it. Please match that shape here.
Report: 0.25
